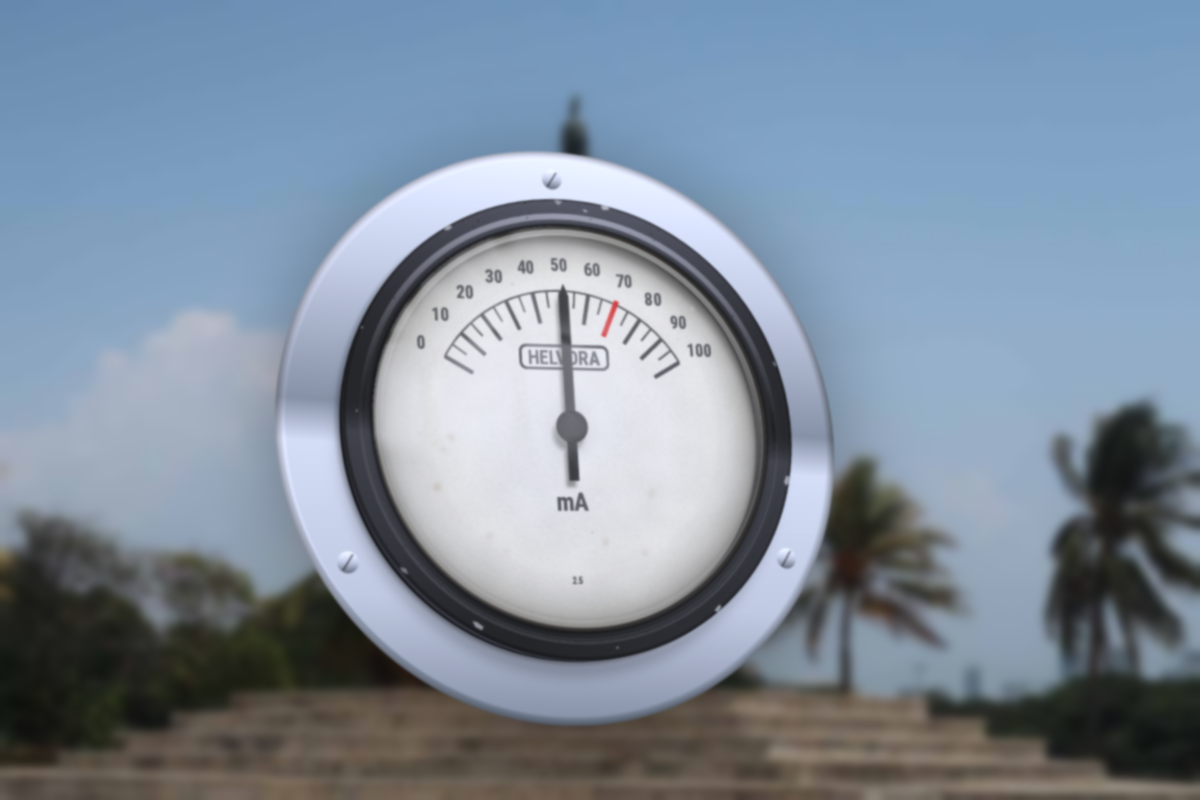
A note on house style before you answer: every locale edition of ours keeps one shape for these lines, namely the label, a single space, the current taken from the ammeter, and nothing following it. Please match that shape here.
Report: 50 mA
